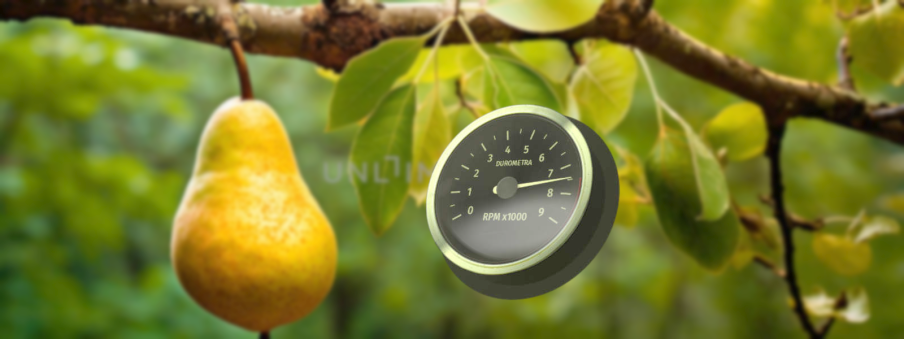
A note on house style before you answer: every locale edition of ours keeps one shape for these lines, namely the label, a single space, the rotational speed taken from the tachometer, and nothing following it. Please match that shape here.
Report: 7500 rpm
